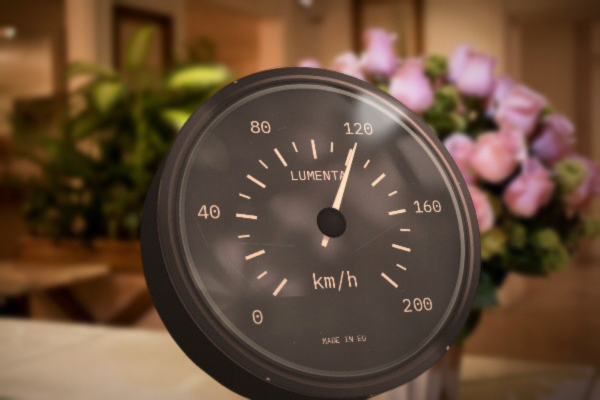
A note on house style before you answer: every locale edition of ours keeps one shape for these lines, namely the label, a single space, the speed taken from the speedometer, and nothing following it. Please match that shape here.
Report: 120 km/h
